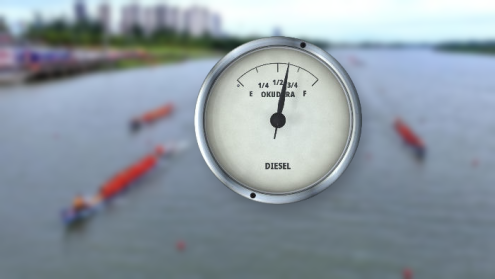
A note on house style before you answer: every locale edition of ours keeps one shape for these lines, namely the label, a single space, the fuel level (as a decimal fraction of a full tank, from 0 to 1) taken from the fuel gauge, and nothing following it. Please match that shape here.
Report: 0.625
